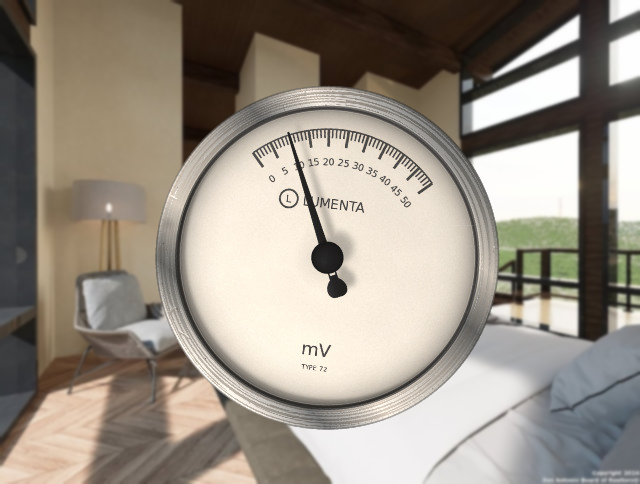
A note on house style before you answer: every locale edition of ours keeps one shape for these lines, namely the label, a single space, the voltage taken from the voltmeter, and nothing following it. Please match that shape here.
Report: 10 mV
